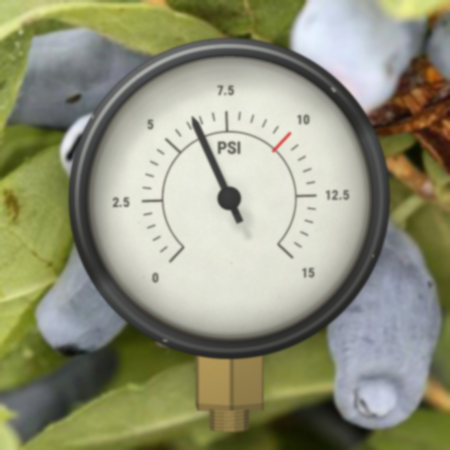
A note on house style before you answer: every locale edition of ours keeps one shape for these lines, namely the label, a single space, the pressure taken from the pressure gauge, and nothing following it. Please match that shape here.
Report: 6.25 psi
